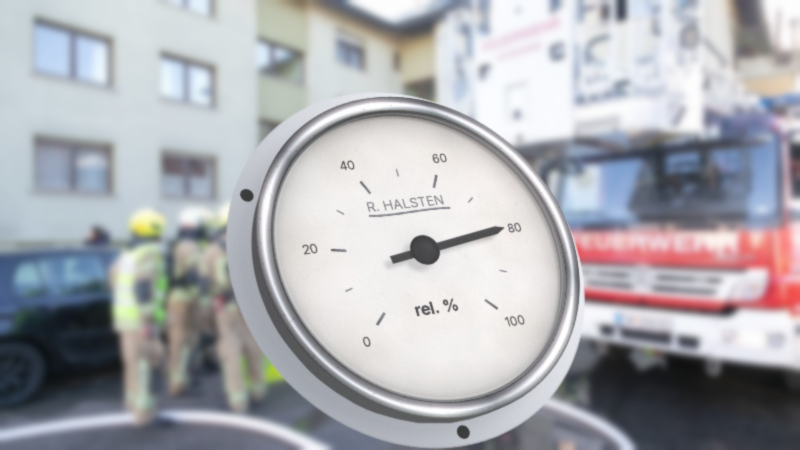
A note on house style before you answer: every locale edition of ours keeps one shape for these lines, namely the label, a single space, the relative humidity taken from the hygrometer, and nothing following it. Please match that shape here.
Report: 80 %
